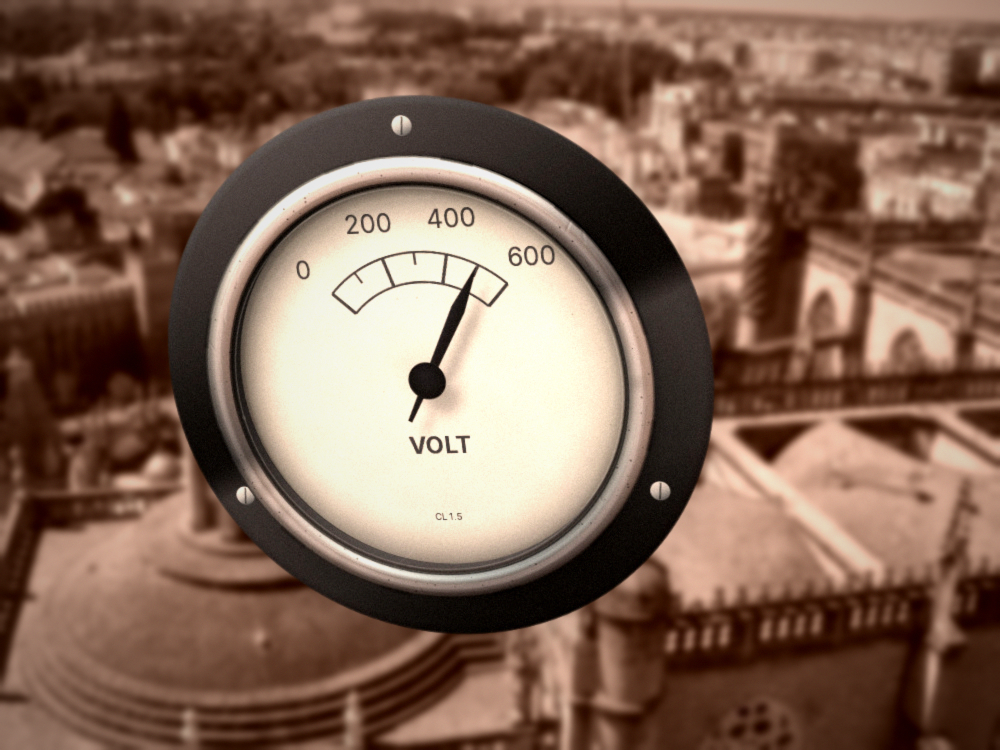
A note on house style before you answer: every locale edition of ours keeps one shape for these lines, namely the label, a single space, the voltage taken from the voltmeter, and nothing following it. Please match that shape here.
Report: 500 V
